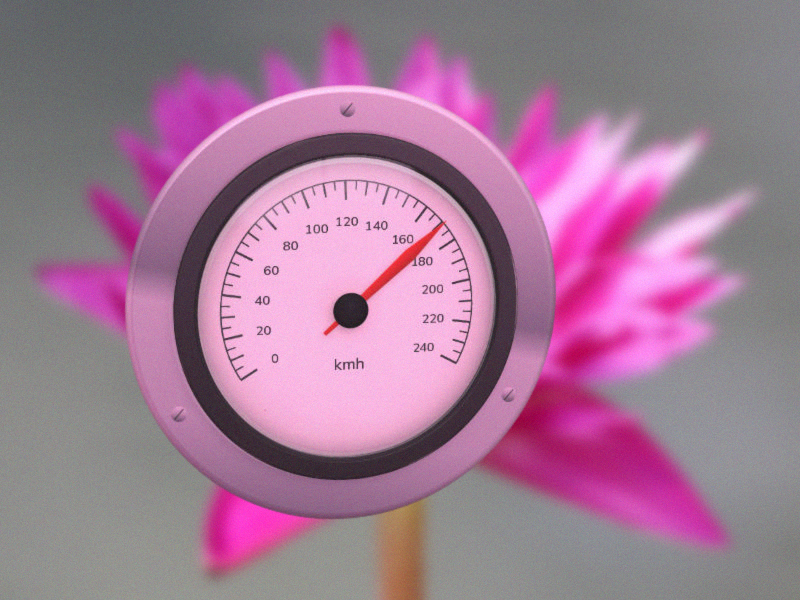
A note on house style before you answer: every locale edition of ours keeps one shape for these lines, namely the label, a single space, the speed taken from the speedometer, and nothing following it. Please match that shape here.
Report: 170 km/h
